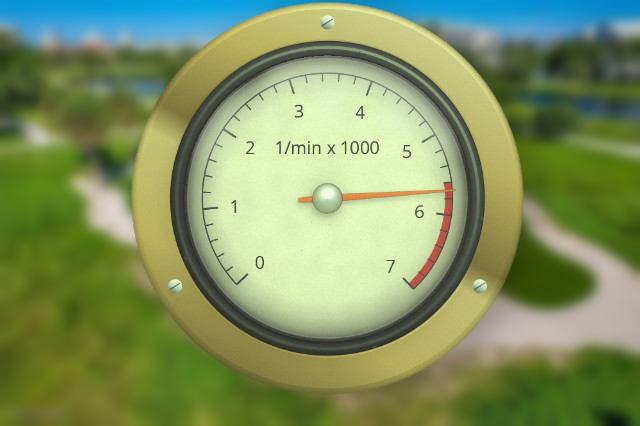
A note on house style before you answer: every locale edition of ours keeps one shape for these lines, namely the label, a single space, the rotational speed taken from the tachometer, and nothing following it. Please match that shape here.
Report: 5700 rpm
